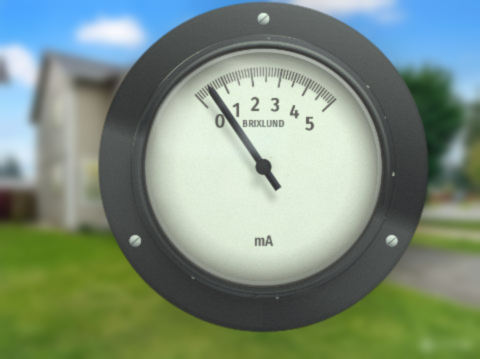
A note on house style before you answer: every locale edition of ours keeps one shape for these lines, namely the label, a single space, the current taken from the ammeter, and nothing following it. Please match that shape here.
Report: 0.5 mA
